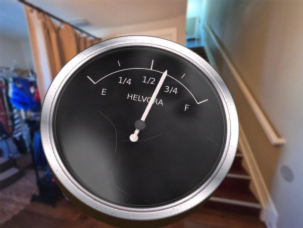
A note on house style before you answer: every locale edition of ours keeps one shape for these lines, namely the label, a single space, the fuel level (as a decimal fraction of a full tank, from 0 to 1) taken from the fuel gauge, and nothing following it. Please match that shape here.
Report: 0.625
